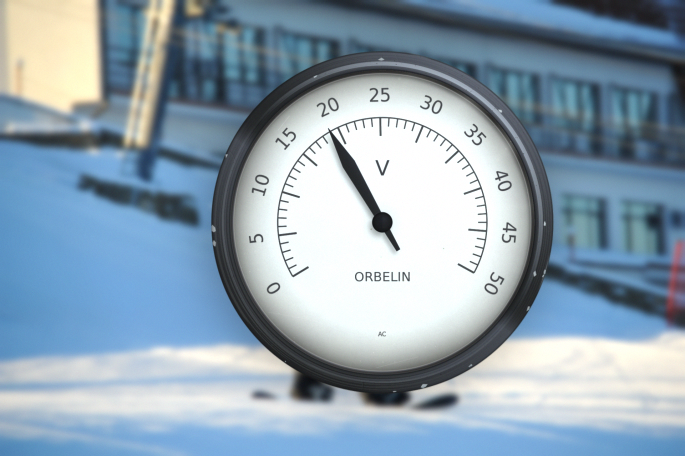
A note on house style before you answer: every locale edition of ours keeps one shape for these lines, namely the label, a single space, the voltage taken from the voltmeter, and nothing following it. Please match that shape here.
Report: 19 V
